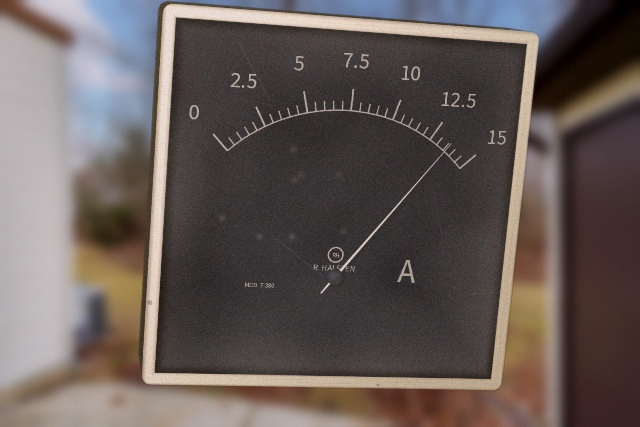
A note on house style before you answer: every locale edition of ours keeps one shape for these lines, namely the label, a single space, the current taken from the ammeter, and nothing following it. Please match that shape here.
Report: 13.5 A
